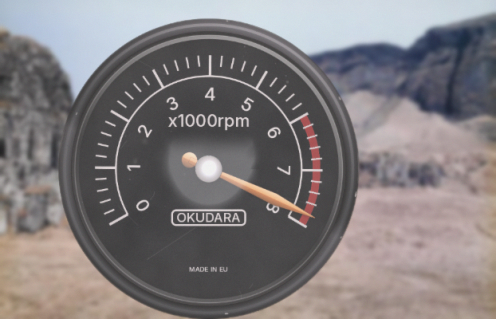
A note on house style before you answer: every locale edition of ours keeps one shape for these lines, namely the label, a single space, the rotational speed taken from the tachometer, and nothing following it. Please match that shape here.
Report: 7800 rpm
